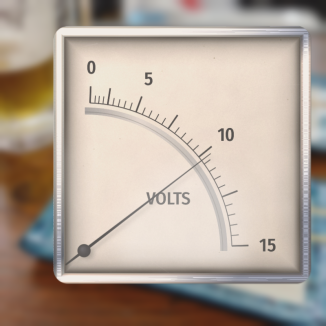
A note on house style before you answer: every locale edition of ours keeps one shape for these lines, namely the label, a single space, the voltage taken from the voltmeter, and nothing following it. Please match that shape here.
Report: 10.25 V
